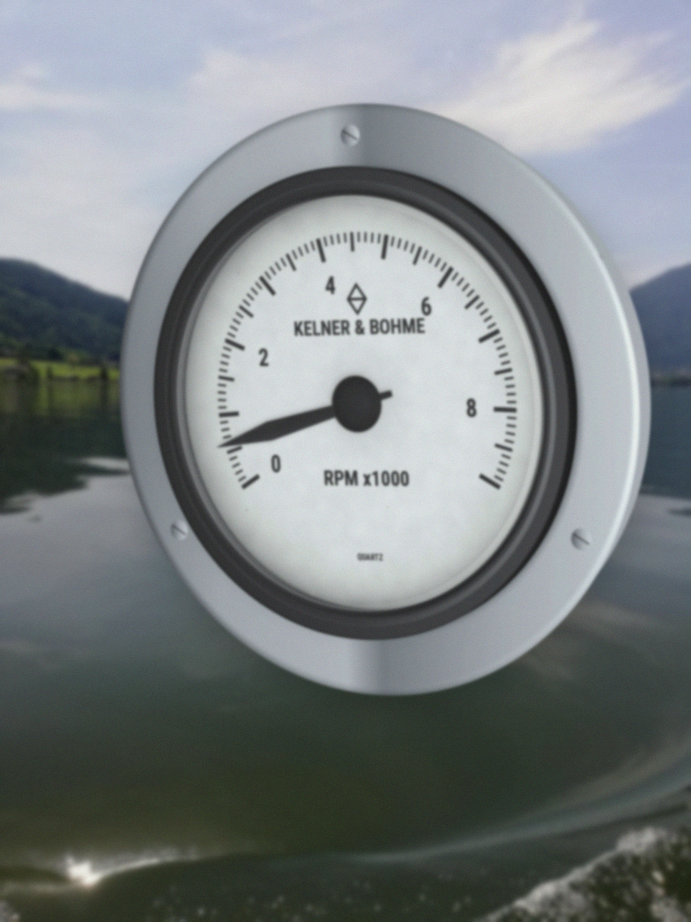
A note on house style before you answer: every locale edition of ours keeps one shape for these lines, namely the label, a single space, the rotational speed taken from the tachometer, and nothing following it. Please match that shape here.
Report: 600 rpm
